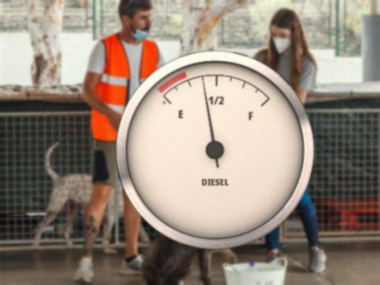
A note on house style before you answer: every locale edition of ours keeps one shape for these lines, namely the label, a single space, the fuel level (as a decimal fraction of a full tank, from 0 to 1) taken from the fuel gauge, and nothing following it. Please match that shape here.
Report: 0.375
